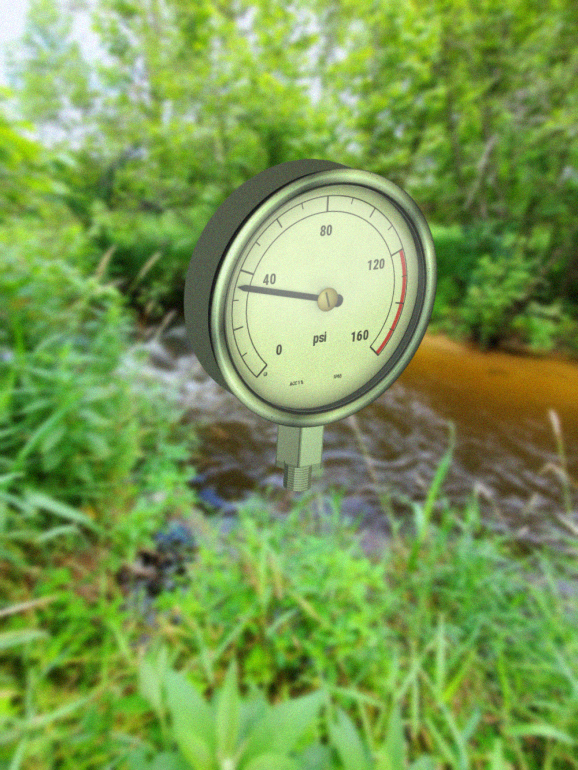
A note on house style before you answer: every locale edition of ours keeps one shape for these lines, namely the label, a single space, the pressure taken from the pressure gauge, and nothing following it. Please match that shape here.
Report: 35 psi
